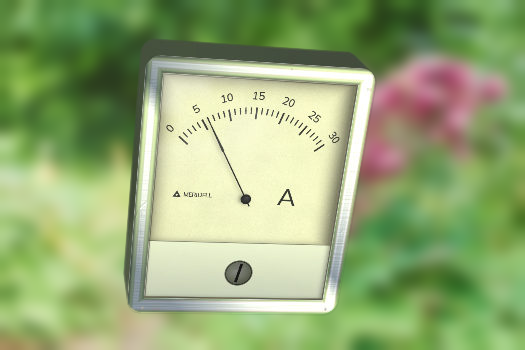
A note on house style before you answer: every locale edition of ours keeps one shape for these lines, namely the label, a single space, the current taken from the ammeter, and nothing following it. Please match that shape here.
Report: 6 A
